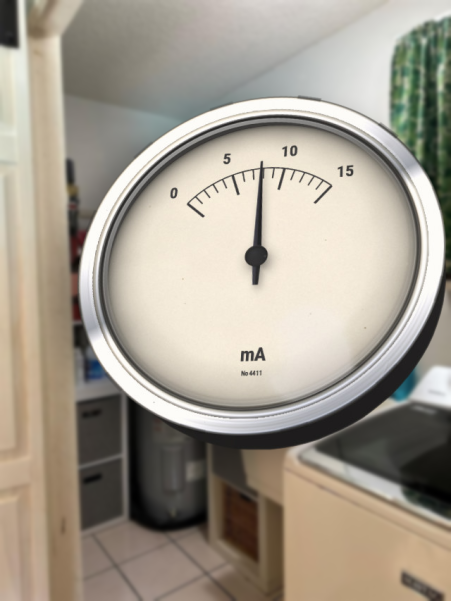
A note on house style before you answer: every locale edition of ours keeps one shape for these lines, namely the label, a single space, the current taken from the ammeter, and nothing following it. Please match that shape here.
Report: 8 mA
